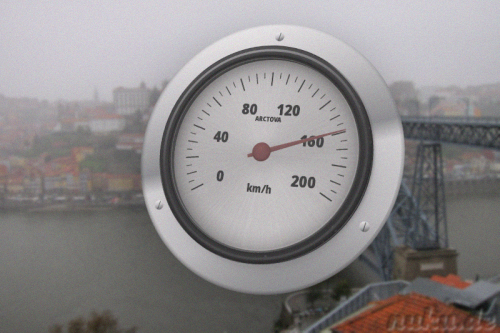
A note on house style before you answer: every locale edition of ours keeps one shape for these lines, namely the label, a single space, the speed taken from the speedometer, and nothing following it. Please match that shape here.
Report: 160 km/h
